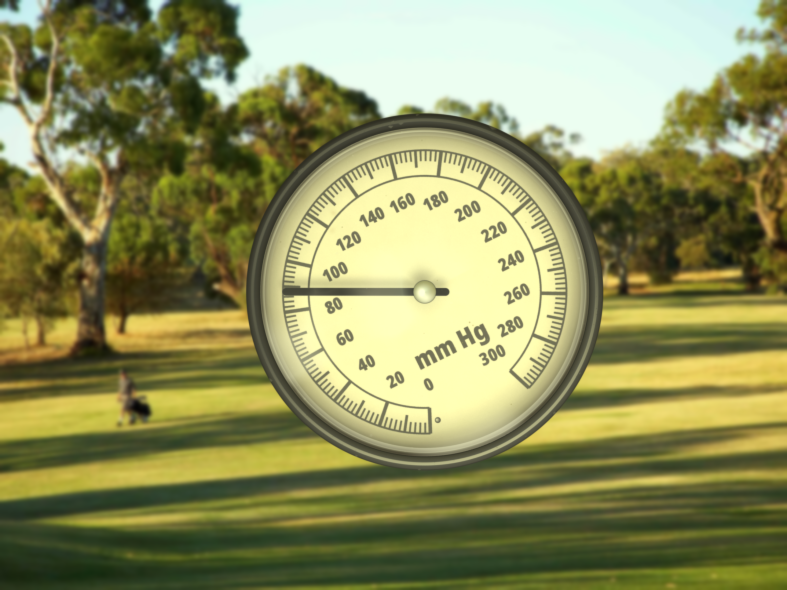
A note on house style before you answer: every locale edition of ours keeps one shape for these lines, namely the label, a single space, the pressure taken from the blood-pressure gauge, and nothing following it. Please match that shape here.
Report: 88 mmHg
